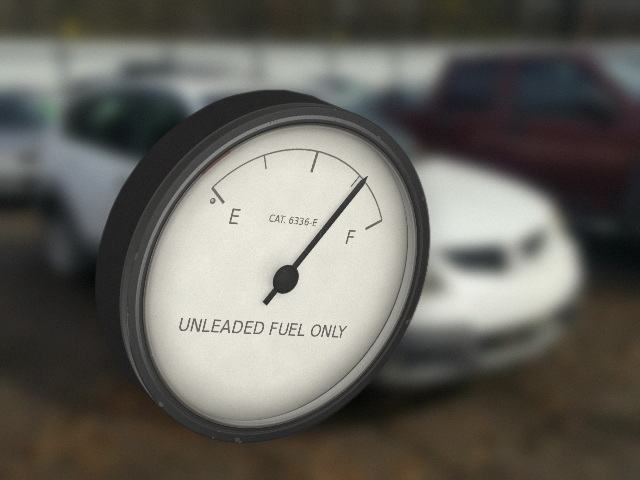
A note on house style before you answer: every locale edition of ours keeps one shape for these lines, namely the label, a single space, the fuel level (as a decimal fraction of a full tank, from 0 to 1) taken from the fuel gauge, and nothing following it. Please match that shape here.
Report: 0.75
